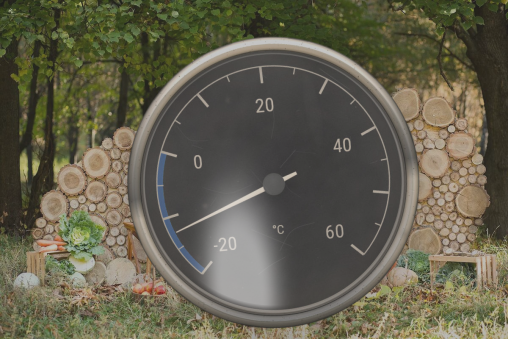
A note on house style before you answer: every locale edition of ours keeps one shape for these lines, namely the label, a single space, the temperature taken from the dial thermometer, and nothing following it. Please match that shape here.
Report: -12.5 °C
